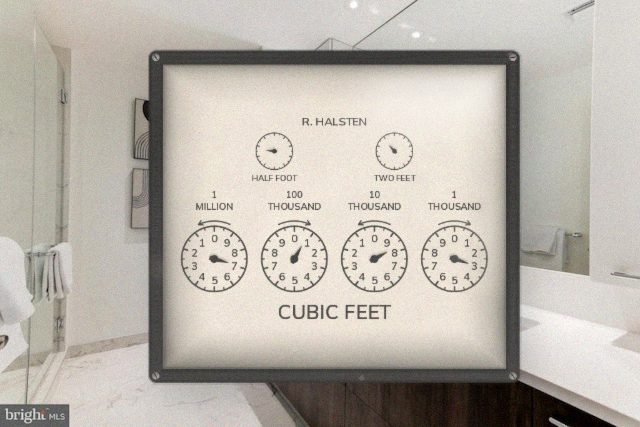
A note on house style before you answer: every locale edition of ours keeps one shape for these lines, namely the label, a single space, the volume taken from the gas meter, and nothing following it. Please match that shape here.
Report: 708300 ft³
